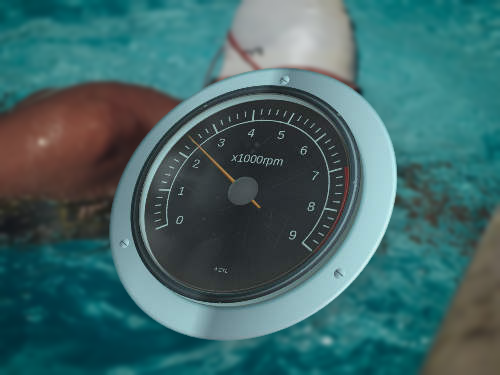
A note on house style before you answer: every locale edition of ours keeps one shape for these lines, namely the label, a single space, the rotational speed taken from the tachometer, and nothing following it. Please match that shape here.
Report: 2400 rpm
